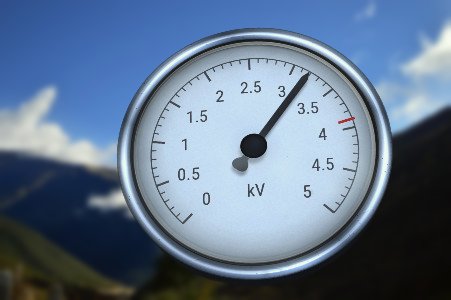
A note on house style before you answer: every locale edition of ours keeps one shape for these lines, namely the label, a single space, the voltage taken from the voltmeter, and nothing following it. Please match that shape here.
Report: 3.2 kV
